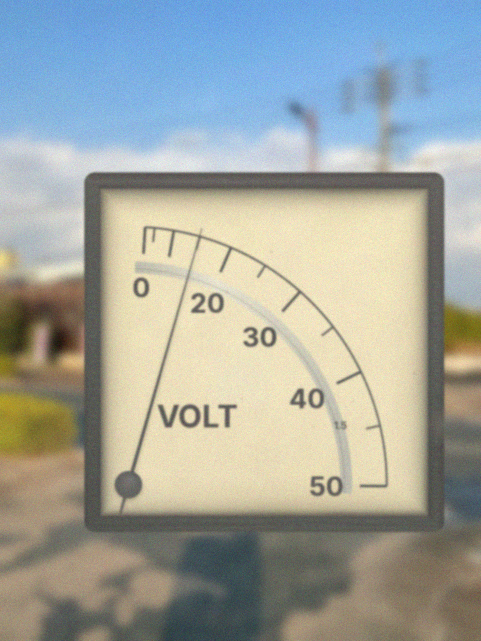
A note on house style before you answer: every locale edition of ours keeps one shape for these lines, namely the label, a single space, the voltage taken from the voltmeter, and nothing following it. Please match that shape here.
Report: 15 V
